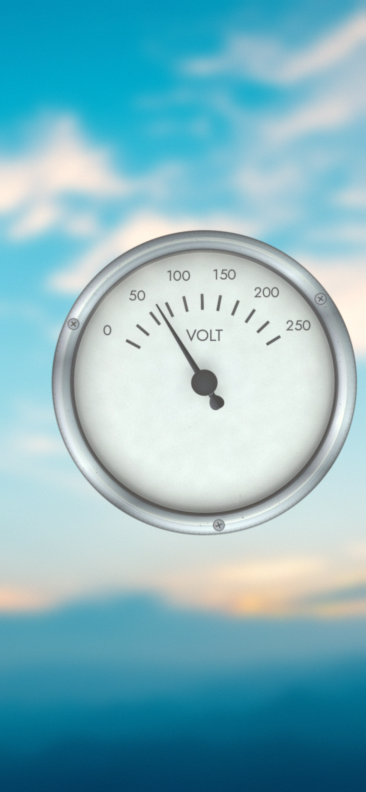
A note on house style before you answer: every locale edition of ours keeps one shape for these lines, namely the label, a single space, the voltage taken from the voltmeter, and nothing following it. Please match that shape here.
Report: 62.5 V
